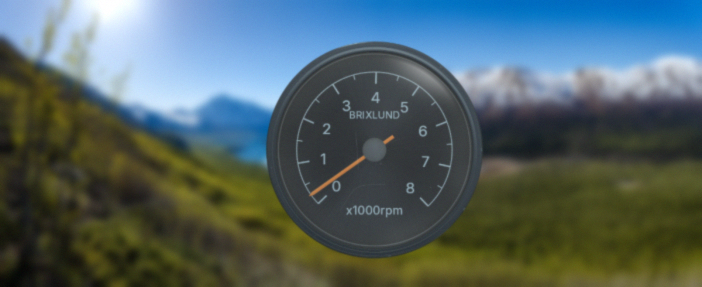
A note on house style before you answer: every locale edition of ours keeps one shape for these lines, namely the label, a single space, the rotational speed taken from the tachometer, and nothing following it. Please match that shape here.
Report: 250 rpm
